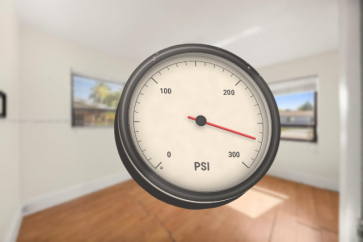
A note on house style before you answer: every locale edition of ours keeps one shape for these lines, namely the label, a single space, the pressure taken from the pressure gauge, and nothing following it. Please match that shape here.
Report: 270 psi
